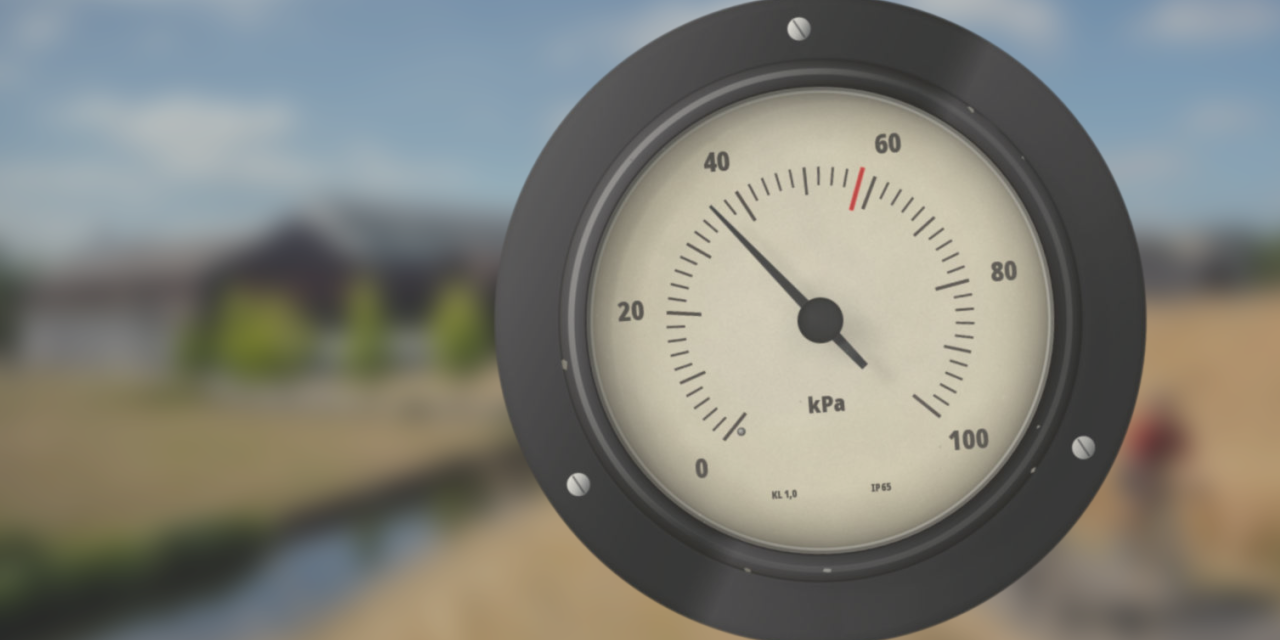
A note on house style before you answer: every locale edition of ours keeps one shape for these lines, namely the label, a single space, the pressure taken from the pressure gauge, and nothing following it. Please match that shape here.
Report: 36 kPa
